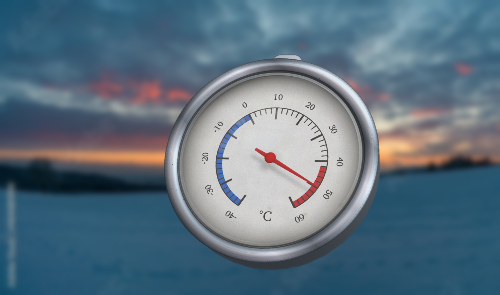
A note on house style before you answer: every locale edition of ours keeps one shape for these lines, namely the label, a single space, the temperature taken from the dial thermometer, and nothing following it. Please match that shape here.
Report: 50 °C
